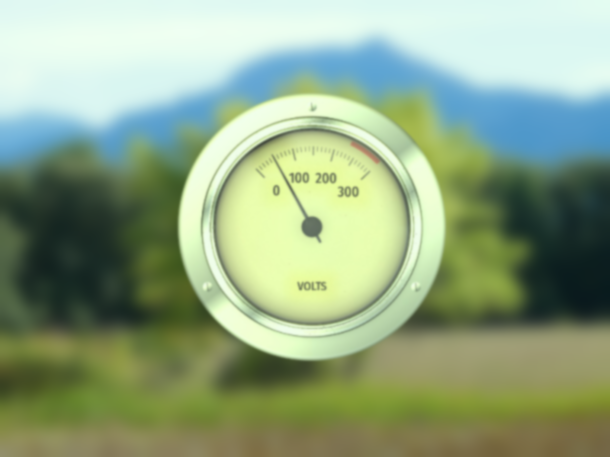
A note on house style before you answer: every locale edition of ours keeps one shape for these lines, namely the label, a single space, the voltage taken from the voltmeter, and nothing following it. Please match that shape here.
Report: 50 V
